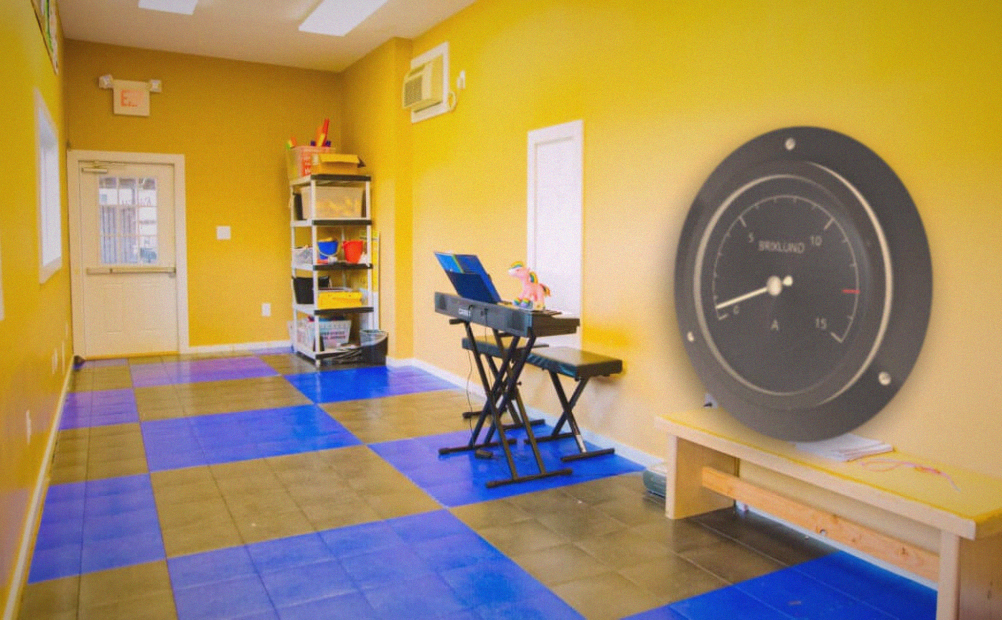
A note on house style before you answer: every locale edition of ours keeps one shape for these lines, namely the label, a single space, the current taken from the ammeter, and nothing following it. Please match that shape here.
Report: 0.5 A
